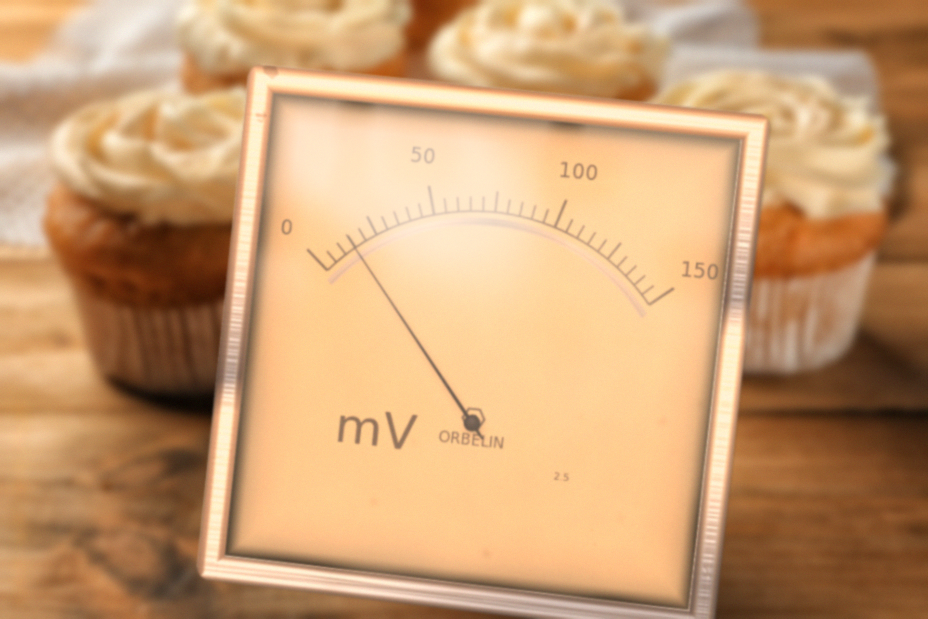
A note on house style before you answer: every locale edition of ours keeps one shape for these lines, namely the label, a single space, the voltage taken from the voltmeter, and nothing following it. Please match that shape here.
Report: 15 mV
